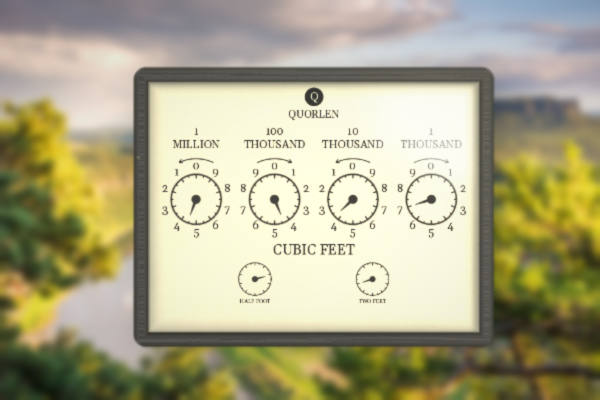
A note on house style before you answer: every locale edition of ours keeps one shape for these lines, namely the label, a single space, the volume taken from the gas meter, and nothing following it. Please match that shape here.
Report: 443700 ft³
